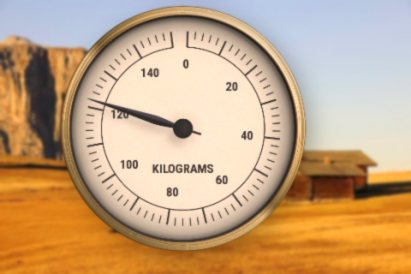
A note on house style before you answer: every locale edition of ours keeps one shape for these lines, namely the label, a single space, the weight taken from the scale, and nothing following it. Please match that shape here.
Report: 122 kg
